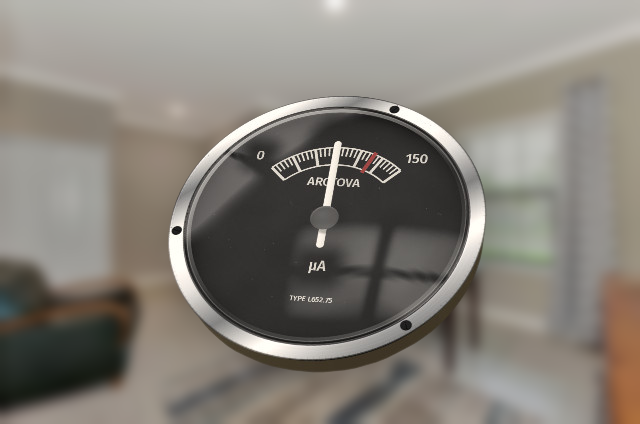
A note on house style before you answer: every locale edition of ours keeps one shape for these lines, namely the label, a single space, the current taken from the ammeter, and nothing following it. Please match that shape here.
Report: 75 µA
